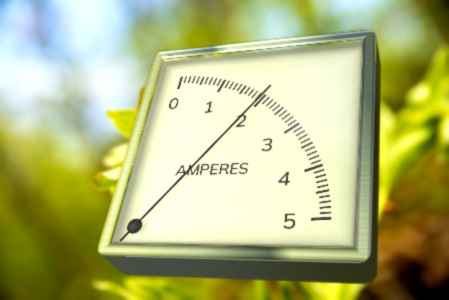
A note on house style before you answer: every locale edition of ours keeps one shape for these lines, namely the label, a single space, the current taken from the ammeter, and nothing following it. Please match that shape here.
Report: 2 A
